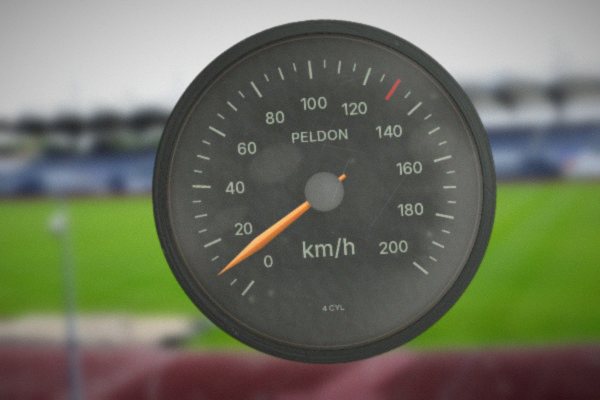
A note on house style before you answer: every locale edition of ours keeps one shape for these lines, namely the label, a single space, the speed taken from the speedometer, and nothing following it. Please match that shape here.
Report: 10 km/h
